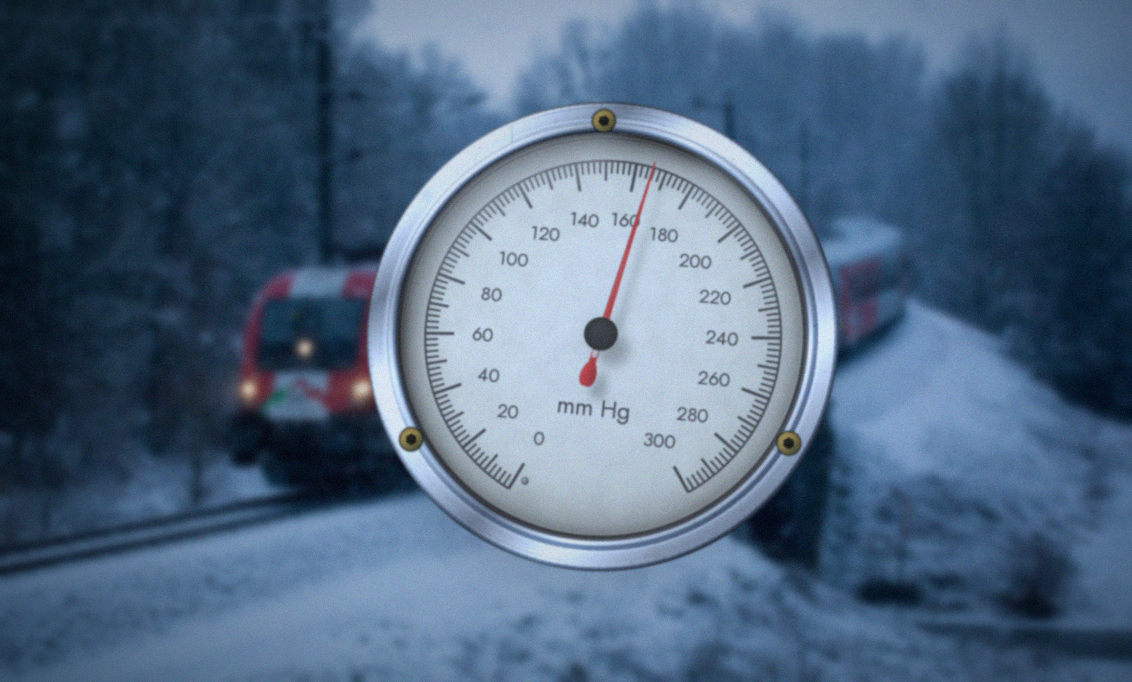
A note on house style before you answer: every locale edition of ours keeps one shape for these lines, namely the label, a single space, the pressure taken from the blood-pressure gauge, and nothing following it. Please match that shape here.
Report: 166 mmHg
